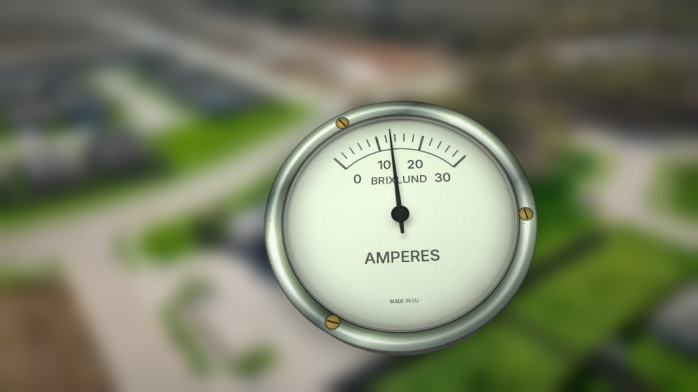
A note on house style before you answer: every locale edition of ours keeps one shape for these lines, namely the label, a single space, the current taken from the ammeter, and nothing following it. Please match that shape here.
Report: 13 A
